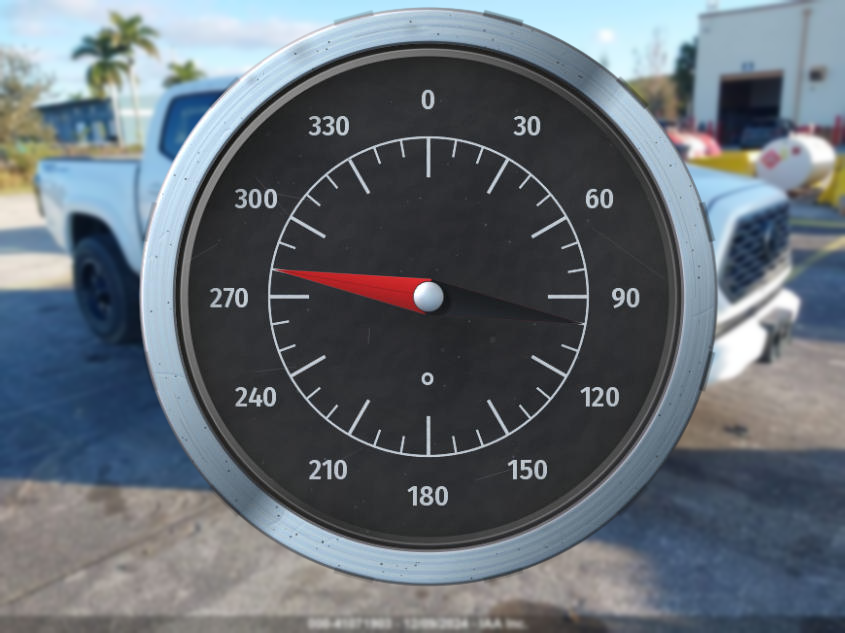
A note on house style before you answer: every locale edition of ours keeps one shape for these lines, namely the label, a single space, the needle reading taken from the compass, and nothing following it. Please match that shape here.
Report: 280 °
